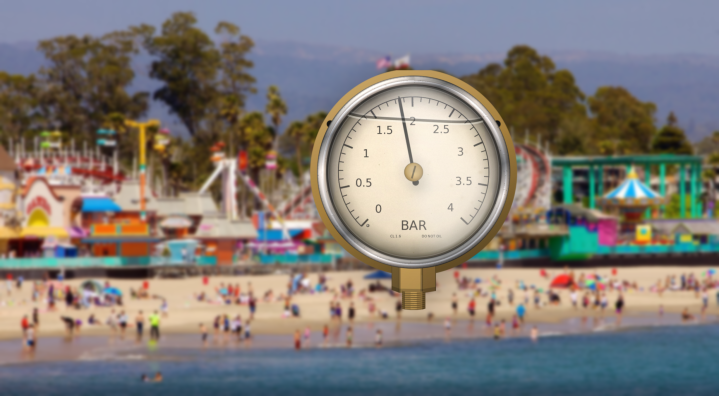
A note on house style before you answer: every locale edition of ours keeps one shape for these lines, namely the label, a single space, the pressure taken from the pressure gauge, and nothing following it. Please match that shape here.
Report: 1.85 bar
